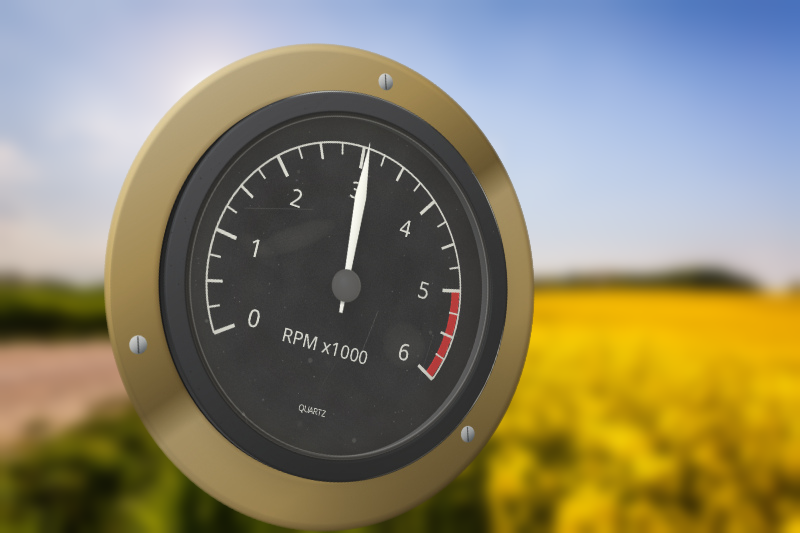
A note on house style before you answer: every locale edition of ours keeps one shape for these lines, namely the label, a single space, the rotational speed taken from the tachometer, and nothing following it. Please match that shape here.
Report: 3000 rpm
